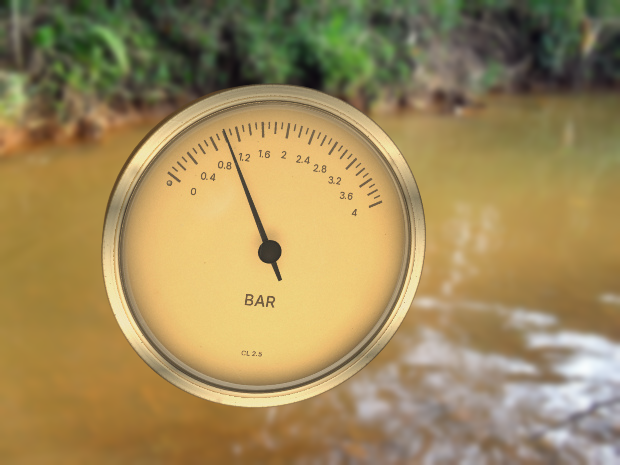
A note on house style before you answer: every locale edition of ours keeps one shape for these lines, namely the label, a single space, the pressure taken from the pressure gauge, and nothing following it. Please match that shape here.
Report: 1 bar
